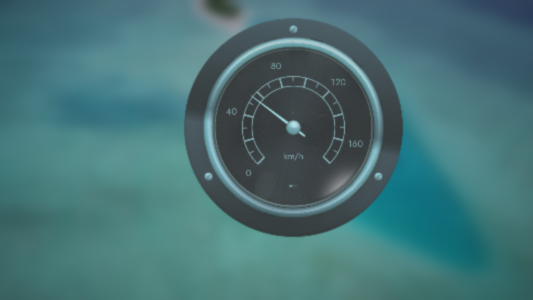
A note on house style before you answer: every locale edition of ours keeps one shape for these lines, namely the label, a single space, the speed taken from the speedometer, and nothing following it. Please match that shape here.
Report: 55 km/h
